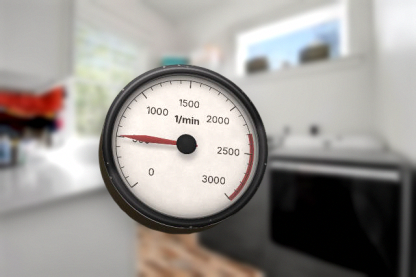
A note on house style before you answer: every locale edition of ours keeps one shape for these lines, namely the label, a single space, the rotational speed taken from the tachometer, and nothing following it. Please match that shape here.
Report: 500 rpm
